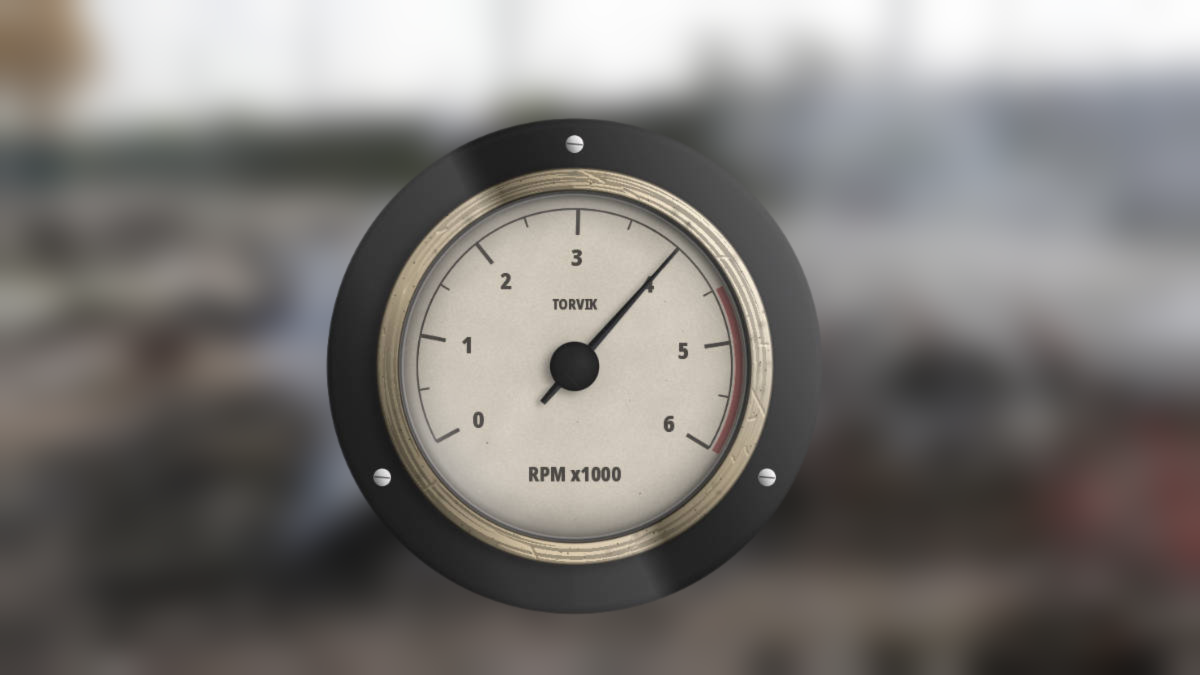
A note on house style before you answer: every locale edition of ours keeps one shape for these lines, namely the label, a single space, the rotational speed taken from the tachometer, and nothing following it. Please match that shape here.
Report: 4000 rpm
